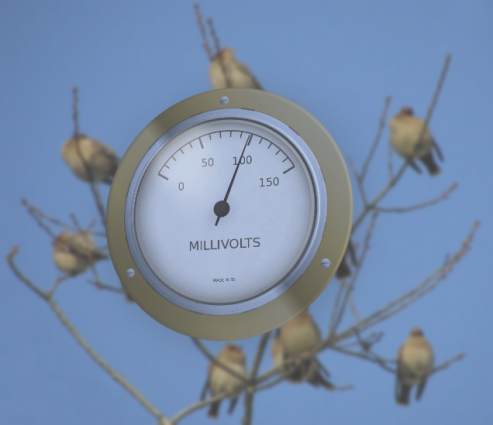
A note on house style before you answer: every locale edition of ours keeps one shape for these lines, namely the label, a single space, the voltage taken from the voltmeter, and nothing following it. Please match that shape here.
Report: 100 mV
